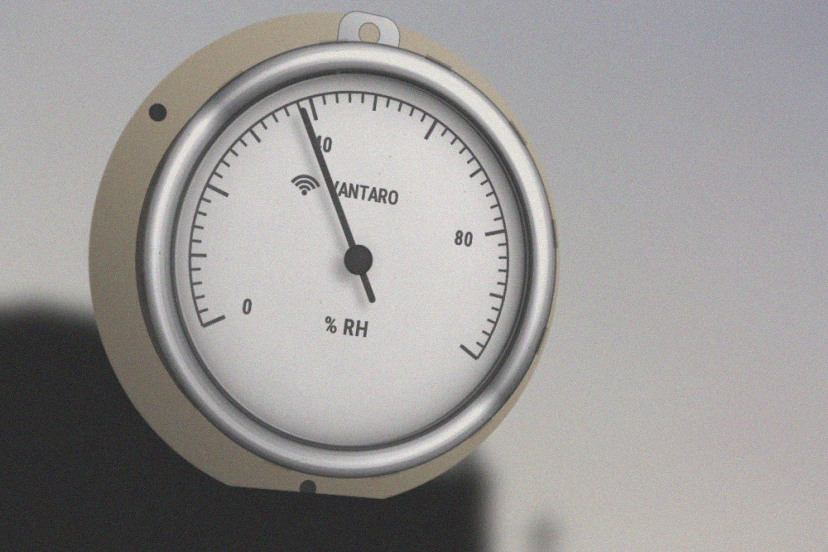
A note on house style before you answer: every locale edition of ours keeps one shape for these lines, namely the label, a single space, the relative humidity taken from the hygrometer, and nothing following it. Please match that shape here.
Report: 38 %
